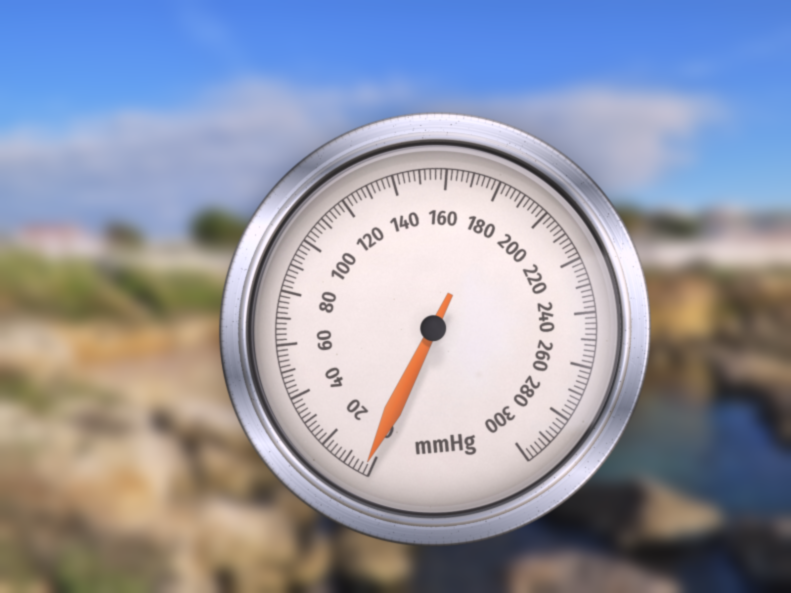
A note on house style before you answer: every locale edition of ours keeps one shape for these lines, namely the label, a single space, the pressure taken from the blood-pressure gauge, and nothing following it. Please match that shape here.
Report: 2 mmHg
